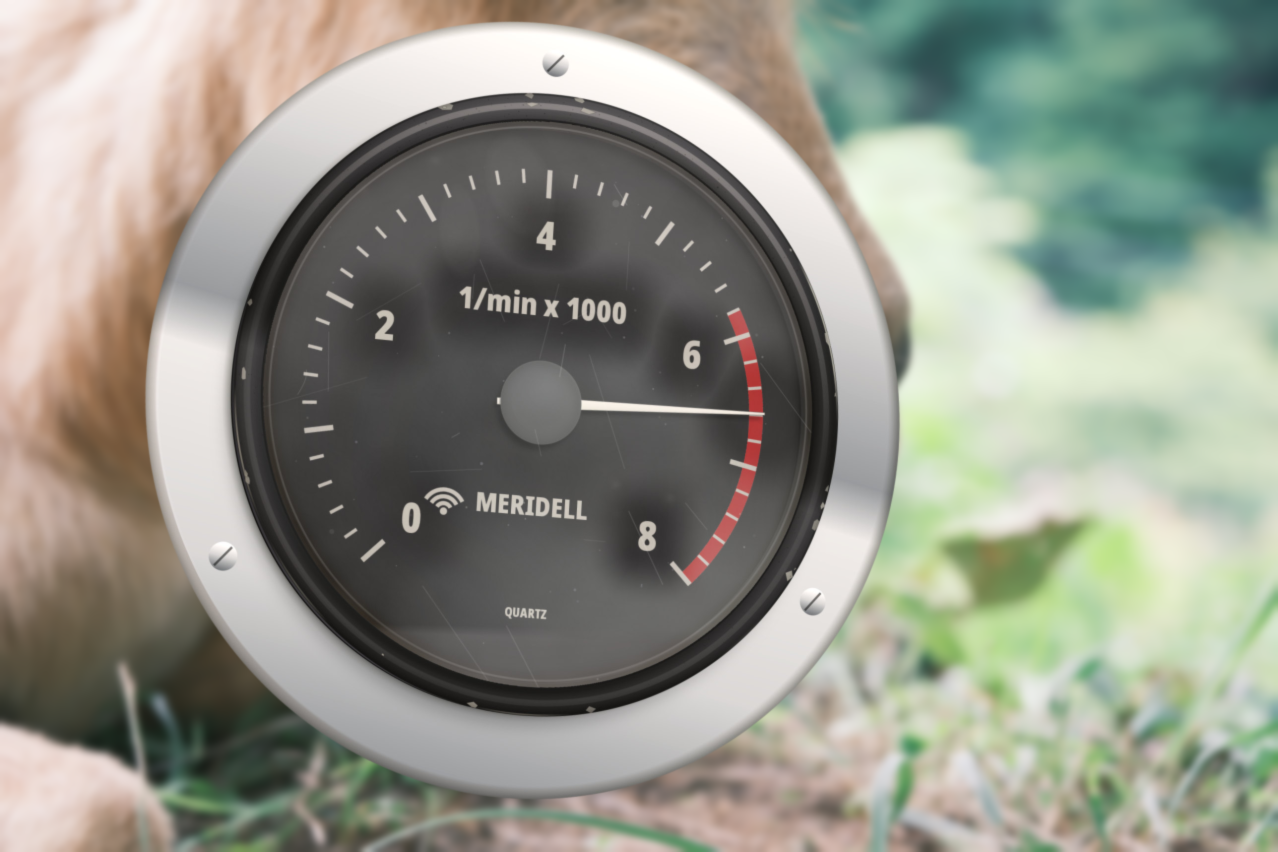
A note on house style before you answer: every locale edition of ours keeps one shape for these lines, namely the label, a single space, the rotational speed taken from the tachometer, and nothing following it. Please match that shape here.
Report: 6600 rpm
